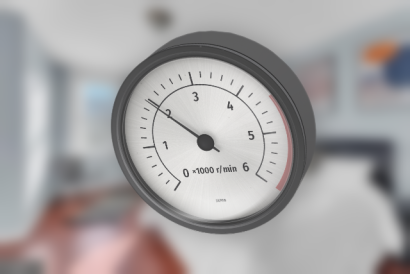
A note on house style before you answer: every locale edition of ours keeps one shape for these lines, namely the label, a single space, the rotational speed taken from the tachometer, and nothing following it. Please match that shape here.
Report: 2000 rpm
